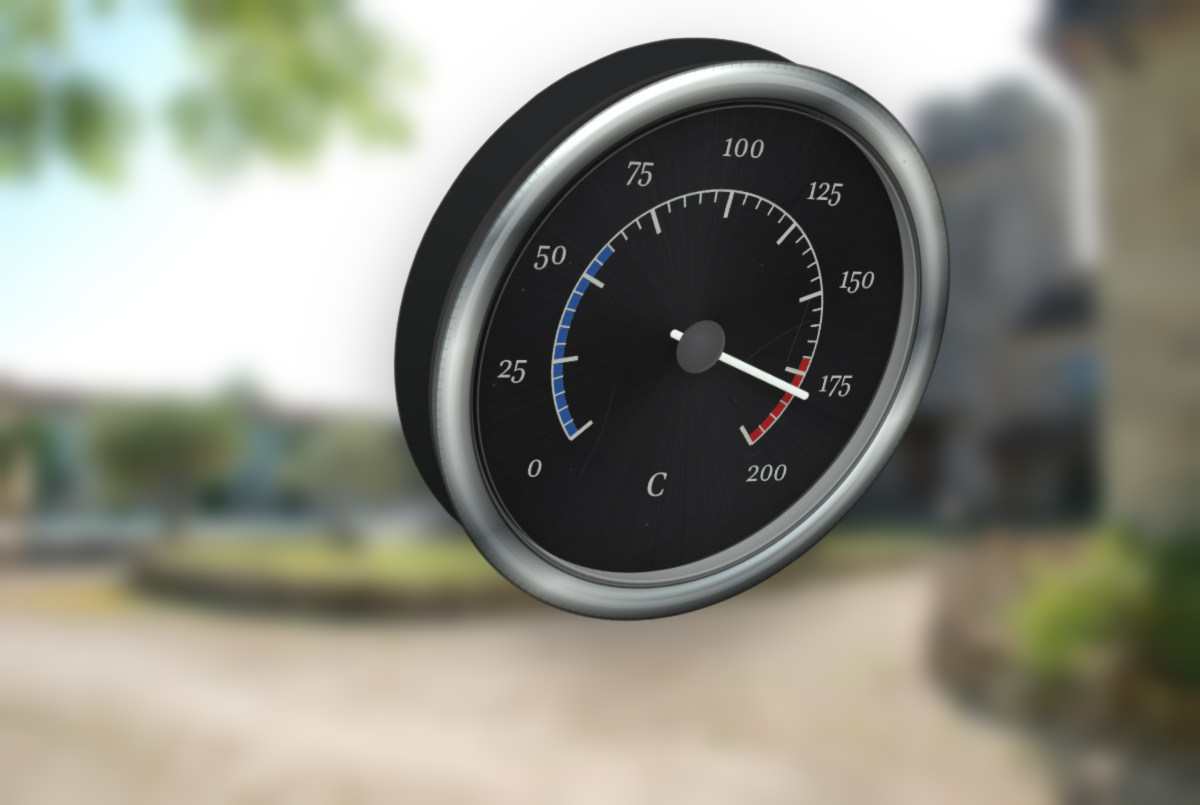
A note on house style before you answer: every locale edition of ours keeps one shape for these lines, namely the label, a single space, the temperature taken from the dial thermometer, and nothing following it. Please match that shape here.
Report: 180 °C
